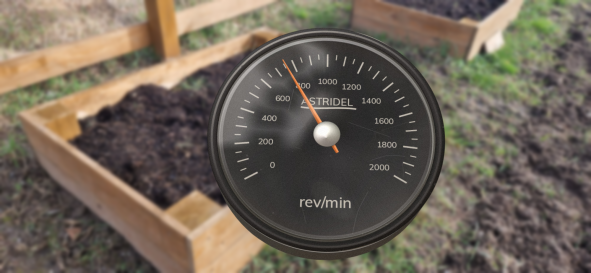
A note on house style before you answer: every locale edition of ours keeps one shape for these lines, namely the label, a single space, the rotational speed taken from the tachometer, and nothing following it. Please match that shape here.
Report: 750 rpm
